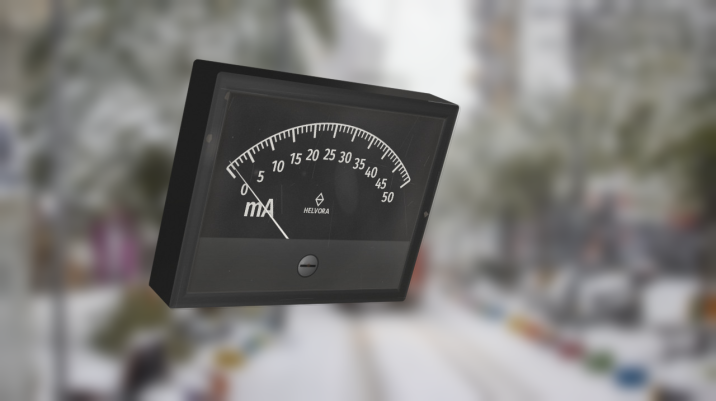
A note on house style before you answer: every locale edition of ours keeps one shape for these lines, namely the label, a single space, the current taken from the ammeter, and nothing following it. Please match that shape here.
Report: 1 mA
